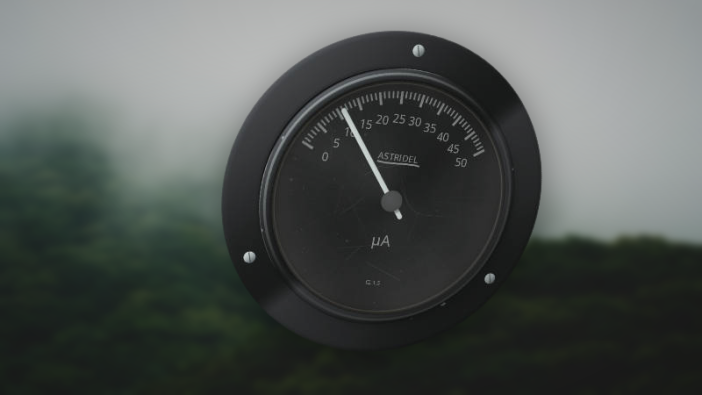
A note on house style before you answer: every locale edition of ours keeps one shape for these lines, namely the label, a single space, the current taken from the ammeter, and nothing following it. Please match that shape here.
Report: 11 µA
